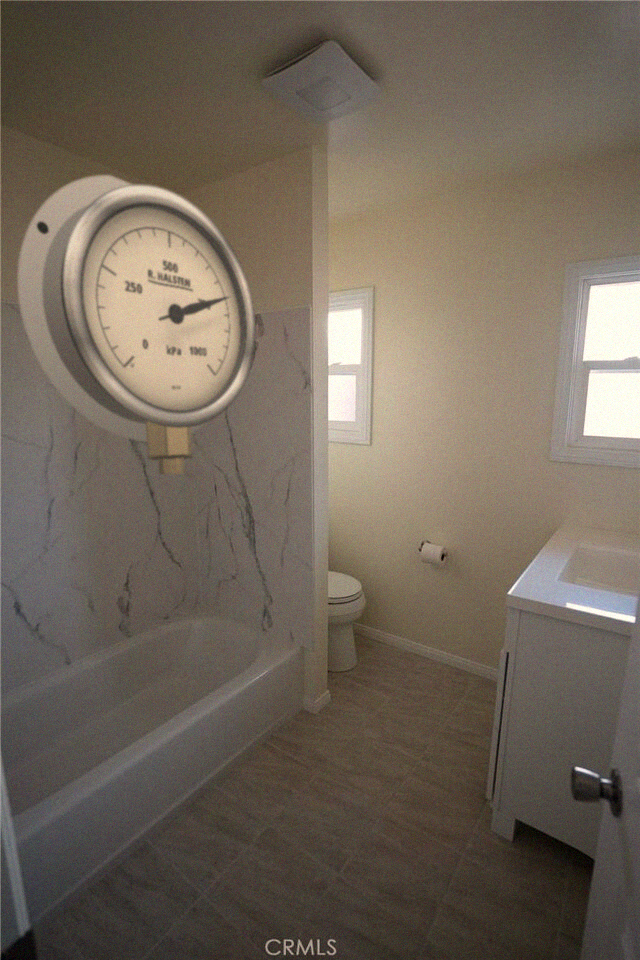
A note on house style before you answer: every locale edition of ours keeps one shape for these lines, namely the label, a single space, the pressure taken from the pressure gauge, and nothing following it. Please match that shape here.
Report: 750 kPa
